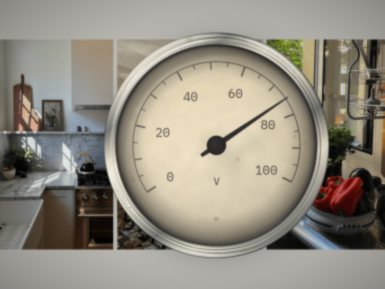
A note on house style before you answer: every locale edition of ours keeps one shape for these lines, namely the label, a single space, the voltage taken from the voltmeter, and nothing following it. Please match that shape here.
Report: 75 V
